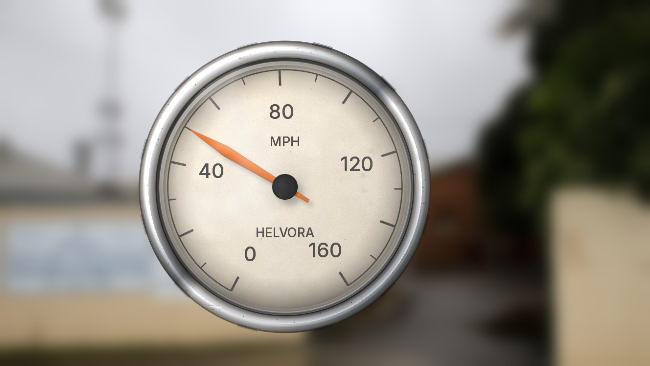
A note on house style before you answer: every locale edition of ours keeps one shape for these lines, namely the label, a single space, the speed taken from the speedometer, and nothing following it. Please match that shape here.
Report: 50 mph
